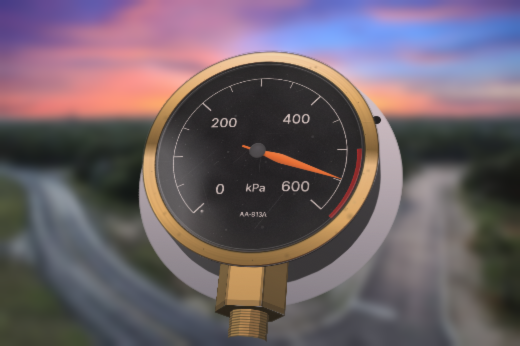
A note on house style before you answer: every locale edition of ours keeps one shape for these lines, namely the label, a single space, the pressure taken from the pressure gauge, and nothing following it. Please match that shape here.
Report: 550 kPa
